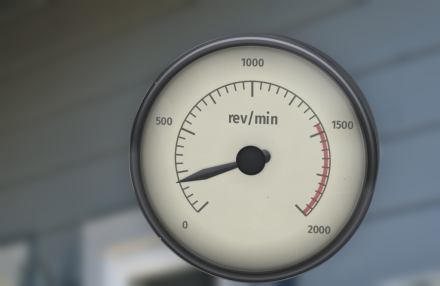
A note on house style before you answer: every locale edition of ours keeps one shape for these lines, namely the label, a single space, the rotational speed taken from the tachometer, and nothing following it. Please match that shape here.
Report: 200 rpm
